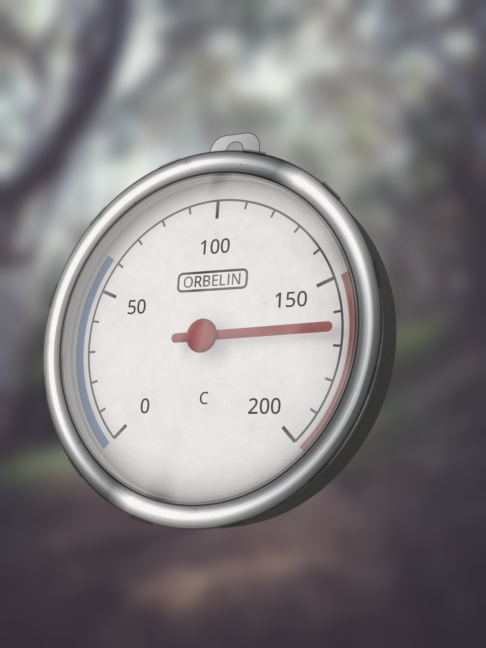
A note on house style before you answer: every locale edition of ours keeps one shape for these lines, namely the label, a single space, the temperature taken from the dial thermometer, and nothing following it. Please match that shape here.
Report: 165 °C
